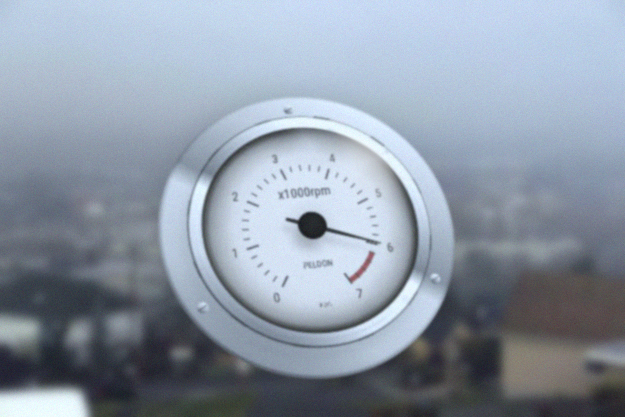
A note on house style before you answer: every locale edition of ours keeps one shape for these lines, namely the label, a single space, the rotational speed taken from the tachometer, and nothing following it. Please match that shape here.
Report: 6000 rpm
